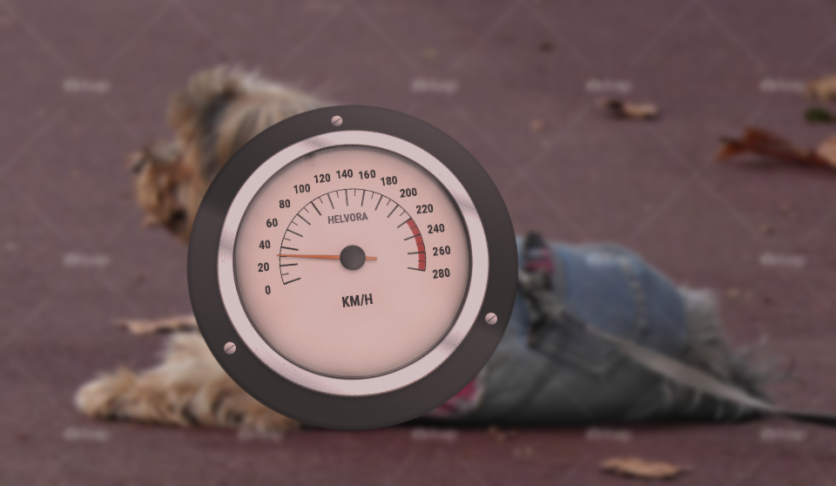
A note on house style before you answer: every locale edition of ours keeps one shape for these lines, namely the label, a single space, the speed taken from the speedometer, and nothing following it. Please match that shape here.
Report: 30 km/h
